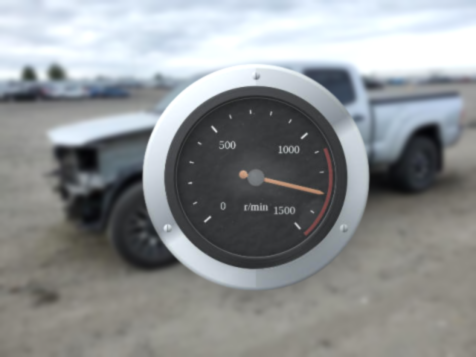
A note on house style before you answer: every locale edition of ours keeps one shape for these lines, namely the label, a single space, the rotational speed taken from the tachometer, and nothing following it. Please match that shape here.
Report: 1300 rpm
